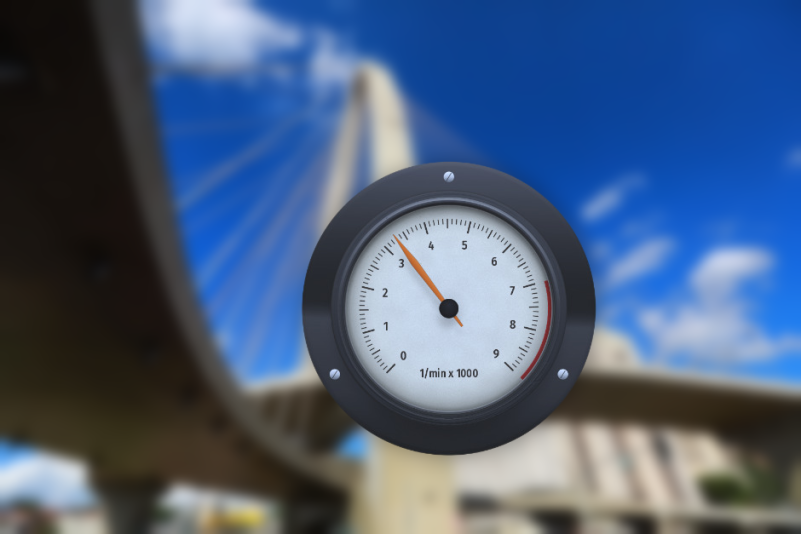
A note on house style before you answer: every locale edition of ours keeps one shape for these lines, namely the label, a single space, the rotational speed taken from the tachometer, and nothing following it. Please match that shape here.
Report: 3300 rpm
